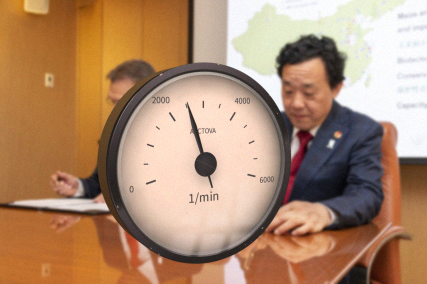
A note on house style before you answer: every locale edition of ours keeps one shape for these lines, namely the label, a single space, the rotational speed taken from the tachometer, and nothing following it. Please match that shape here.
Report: 2500 rpm
